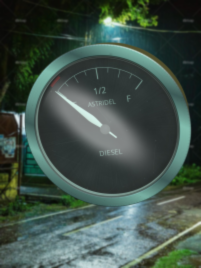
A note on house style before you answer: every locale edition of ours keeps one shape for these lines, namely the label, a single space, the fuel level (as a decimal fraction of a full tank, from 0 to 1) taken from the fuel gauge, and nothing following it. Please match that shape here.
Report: 0
